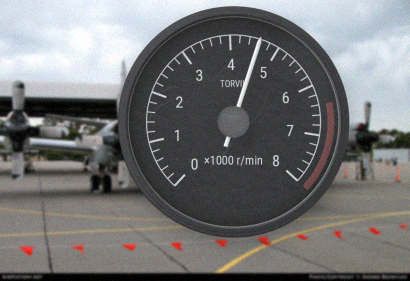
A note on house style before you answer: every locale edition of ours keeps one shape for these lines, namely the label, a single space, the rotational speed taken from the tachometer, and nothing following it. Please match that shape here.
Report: 4600 rpm
